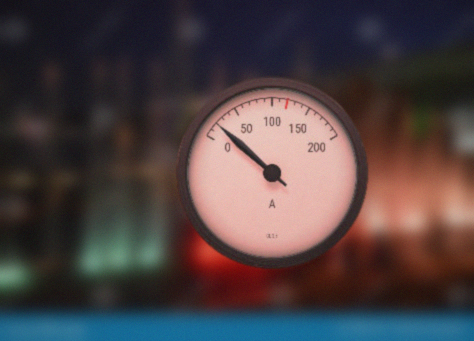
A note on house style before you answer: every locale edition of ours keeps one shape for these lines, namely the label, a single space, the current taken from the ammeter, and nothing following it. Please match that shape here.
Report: 20 A
